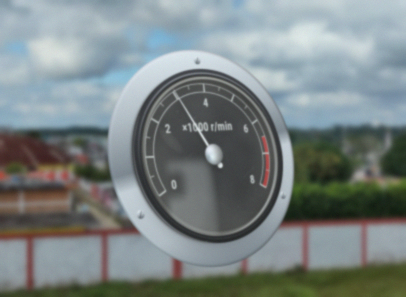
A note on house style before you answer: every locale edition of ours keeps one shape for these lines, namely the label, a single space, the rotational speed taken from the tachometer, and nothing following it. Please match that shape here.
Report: 3000 rpm
